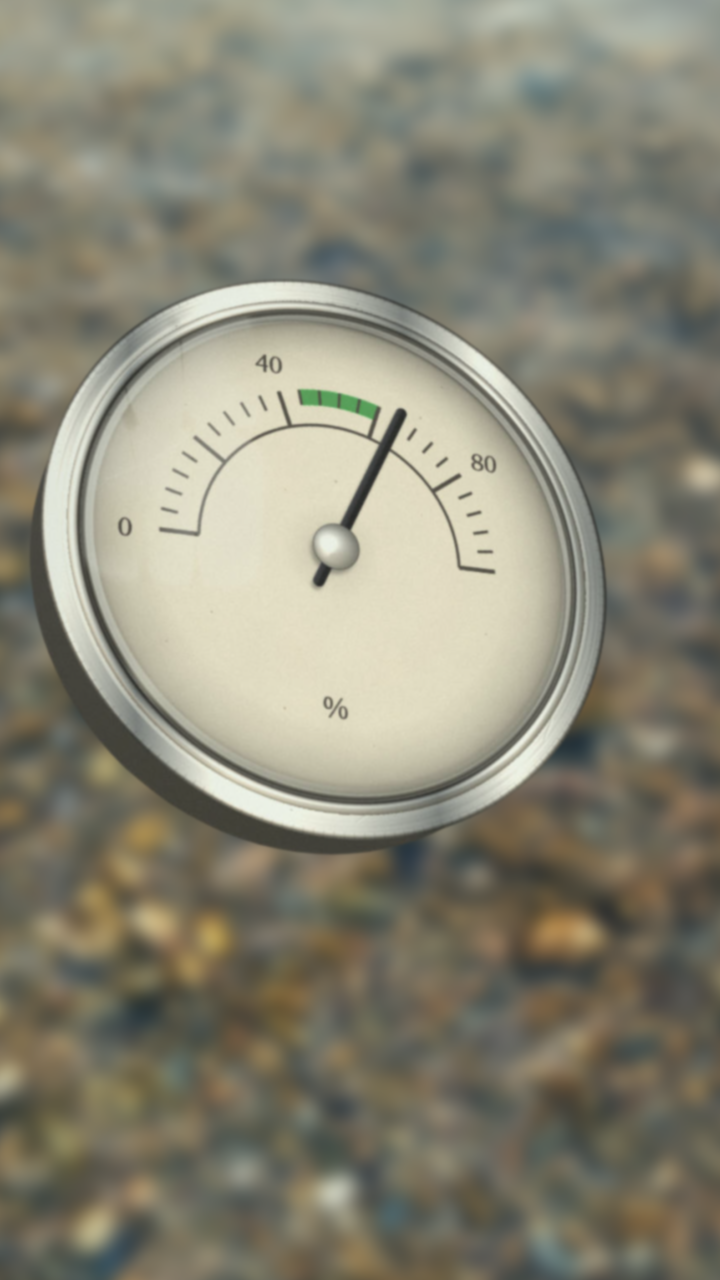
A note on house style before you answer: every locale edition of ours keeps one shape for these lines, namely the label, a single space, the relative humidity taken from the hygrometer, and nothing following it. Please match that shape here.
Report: 64 %
